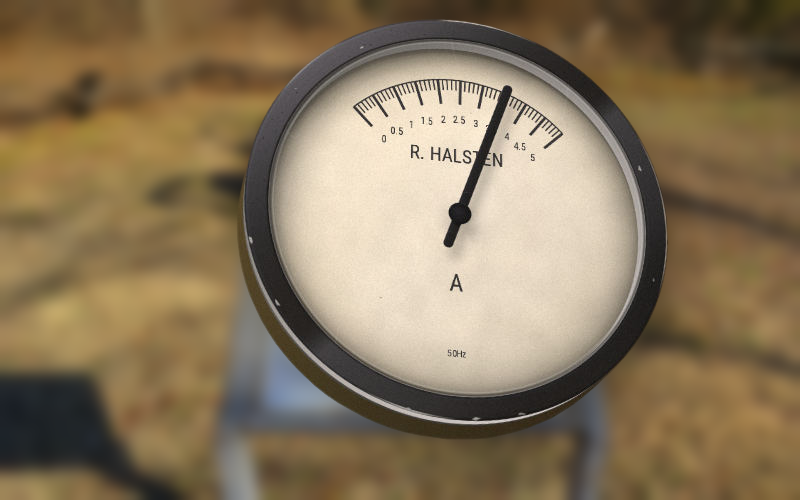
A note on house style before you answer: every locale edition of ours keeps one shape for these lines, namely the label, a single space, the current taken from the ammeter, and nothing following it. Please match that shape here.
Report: 3.5 A
